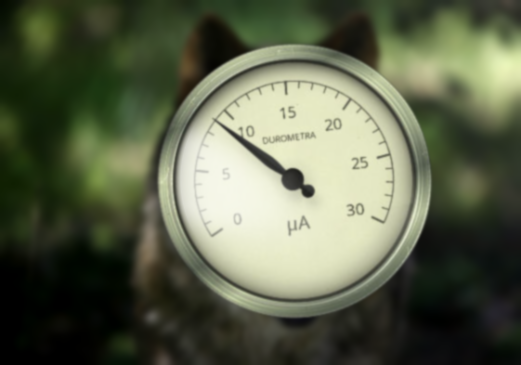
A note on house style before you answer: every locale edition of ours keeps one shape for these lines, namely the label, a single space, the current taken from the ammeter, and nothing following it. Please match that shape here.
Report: 9 µA
